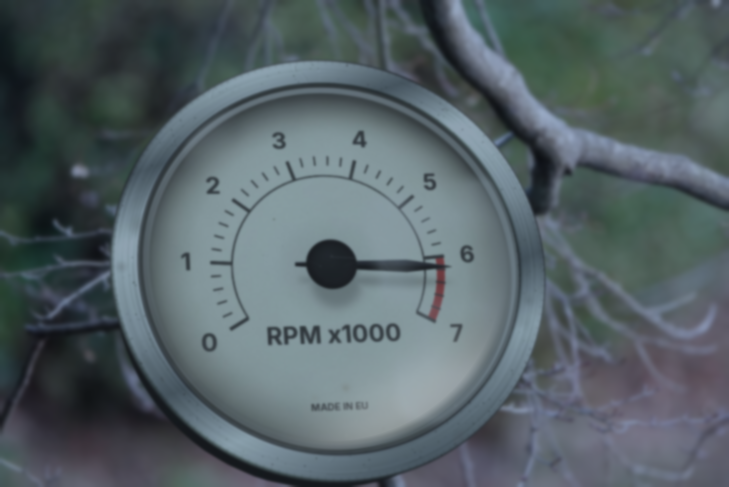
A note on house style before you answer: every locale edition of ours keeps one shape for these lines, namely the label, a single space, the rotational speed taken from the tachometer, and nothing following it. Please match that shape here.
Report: 6200 rpm
